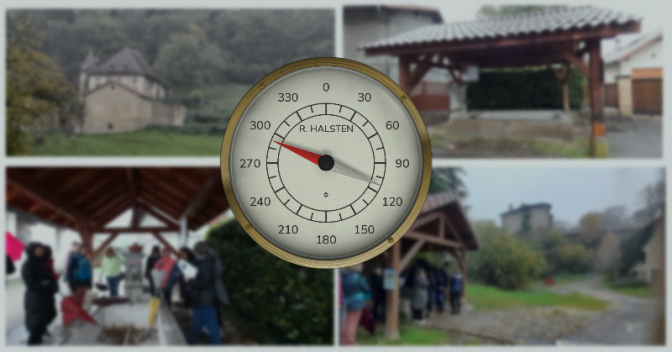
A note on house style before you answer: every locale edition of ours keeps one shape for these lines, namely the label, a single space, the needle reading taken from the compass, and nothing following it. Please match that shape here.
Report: 292.5 °
